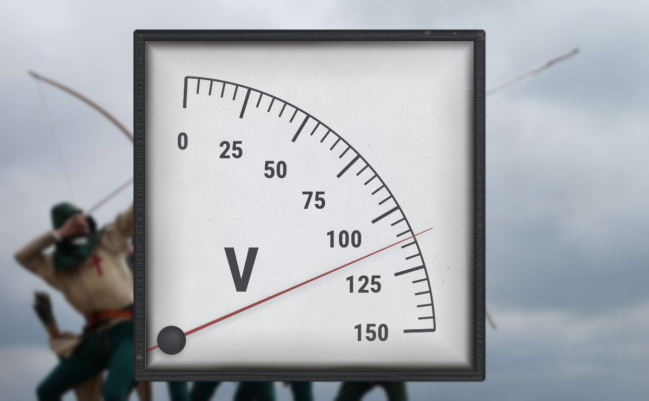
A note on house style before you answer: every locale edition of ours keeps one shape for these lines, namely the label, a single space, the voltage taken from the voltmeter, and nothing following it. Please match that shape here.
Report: 112.5 V
